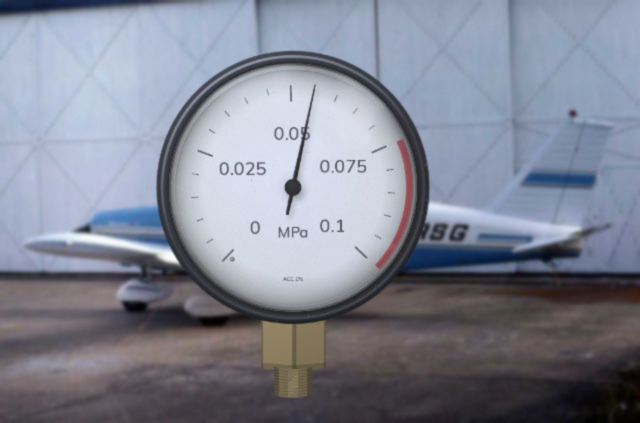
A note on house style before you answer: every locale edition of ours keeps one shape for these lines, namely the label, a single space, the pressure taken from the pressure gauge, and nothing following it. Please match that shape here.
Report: 0.055 MPa
